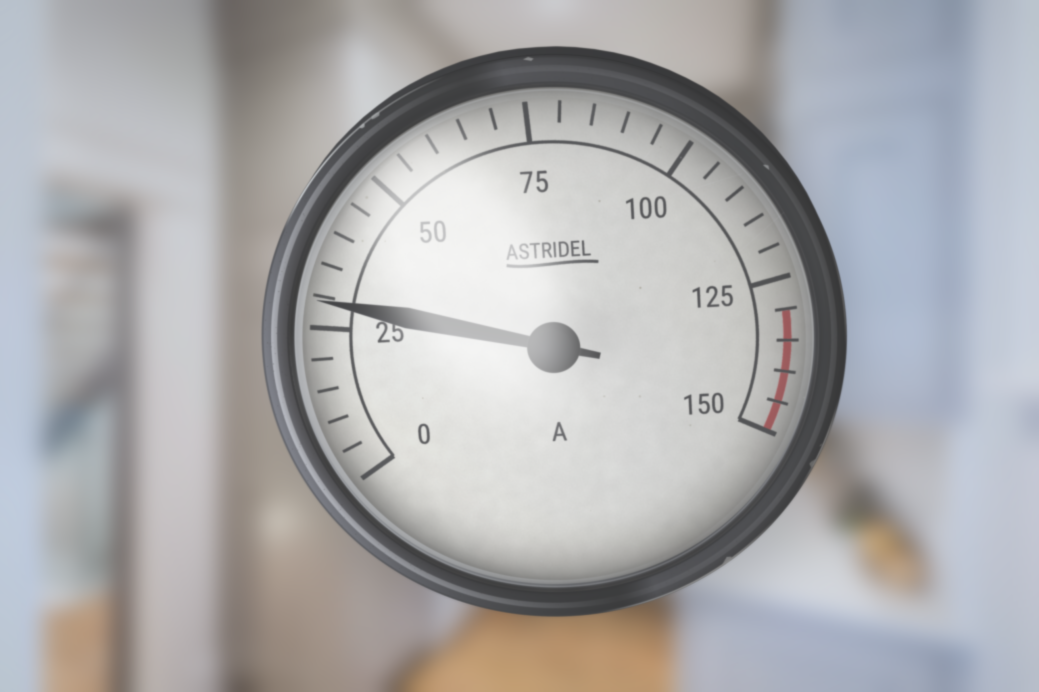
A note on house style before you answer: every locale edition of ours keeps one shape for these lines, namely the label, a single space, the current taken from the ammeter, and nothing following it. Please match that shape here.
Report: 30 A
